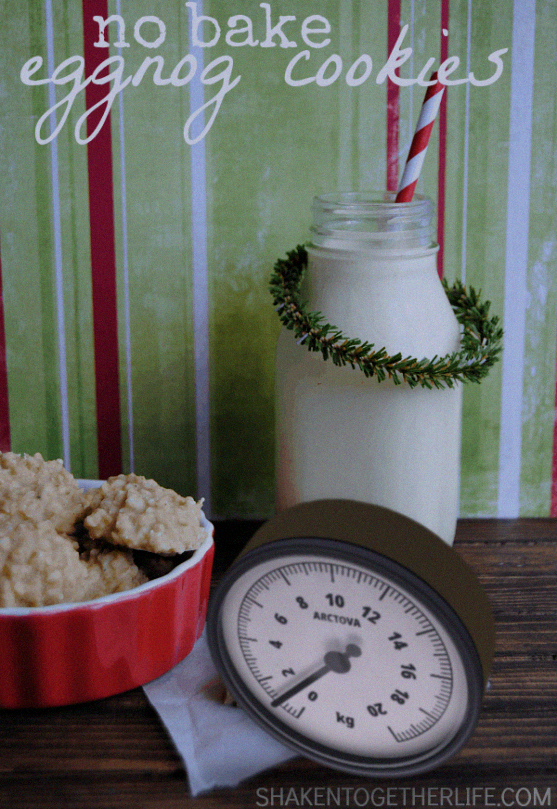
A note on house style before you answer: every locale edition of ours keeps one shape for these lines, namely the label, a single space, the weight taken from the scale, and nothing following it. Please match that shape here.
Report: 1 kg
